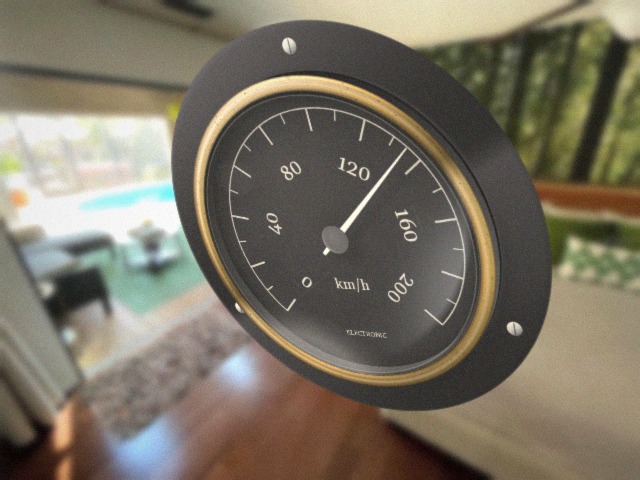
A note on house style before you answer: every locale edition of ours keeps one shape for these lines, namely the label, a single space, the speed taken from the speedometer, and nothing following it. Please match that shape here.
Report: 135 km/h
